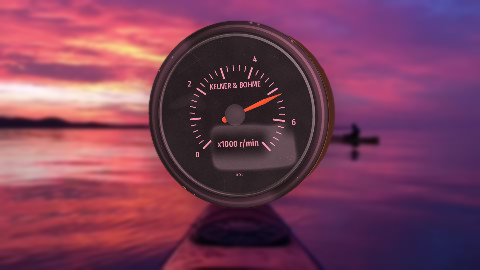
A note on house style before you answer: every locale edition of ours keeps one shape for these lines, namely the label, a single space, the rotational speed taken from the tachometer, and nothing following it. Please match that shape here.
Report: 5200 rpm
